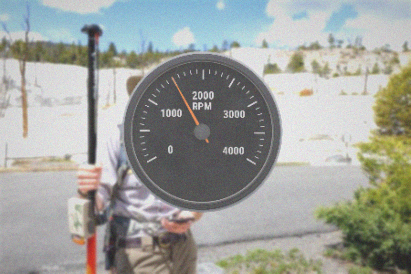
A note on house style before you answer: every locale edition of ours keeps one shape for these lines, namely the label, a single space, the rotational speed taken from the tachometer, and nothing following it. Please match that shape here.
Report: 1500 rpm
